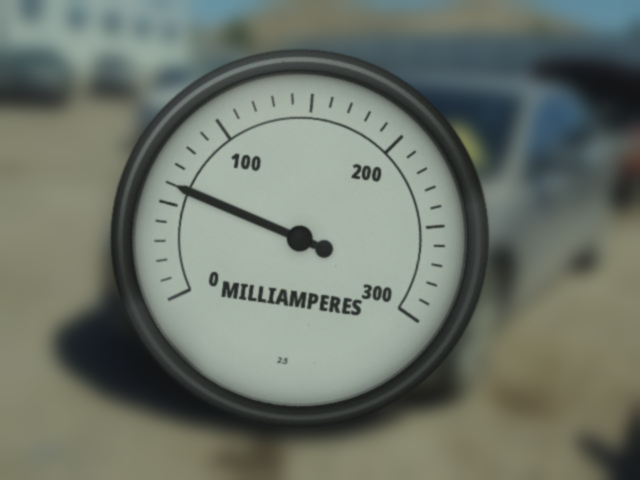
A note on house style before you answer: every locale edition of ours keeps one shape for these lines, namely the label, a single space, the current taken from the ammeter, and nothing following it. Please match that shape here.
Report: 60 mA
